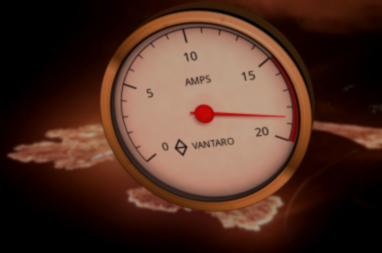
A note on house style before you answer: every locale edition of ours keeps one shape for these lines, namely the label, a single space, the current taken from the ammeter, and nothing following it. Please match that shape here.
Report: 18.5 A
